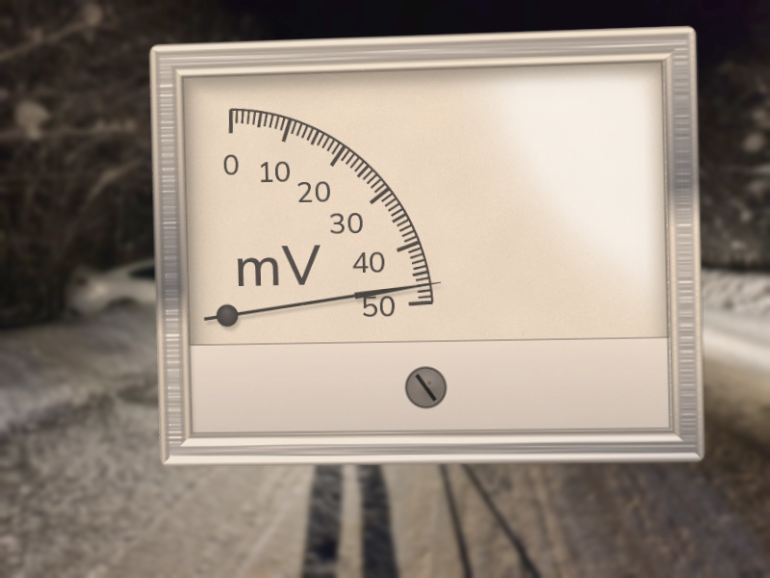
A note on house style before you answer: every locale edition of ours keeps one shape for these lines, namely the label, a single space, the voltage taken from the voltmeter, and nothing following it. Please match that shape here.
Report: 47 mV
